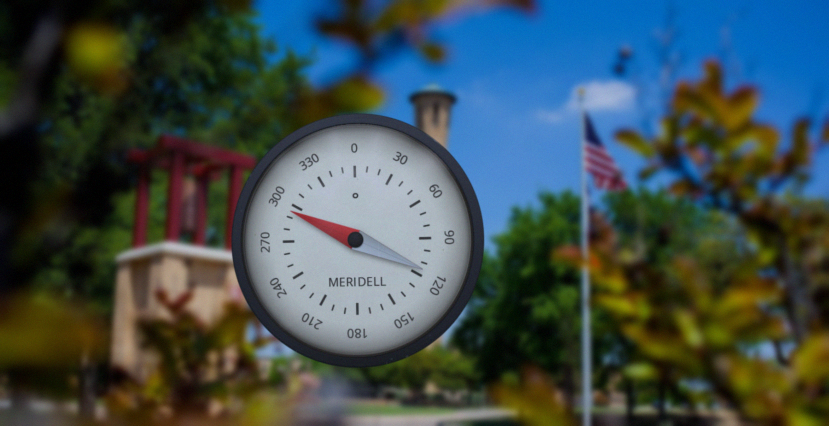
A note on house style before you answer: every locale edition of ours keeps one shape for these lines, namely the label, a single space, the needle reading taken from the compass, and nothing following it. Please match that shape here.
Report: 295 °
